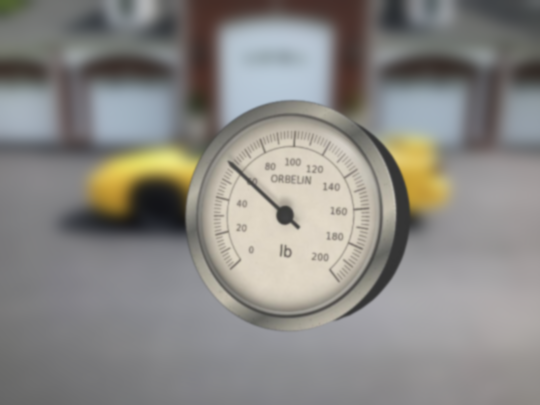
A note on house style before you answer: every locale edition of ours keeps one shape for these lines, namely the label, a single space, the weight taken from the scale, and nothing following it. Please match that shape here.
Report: 60 lb
